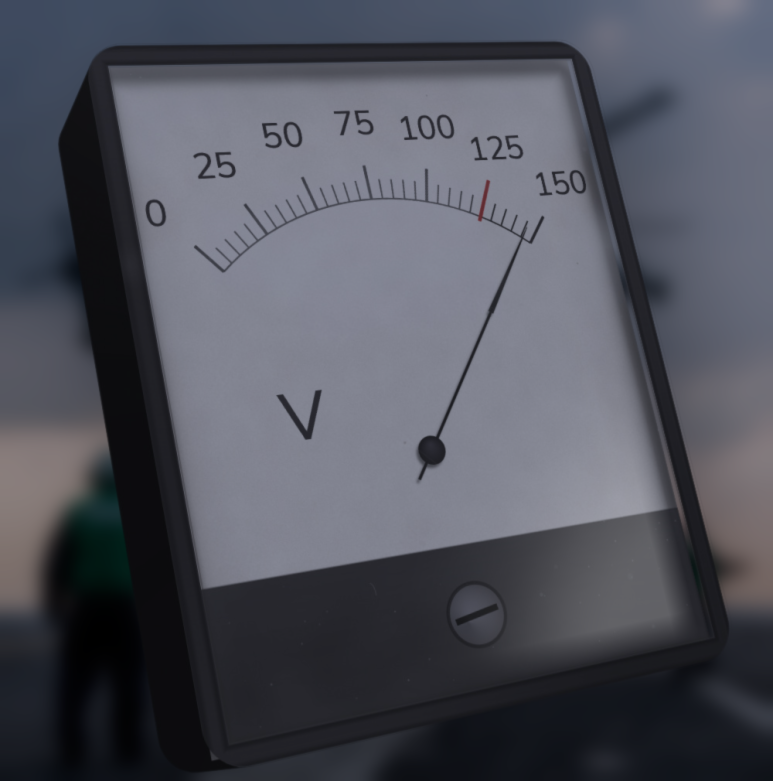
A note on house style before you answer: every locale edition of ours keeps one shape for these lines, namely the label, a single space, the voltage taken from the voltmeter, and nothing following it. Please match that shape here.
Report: 145 V
